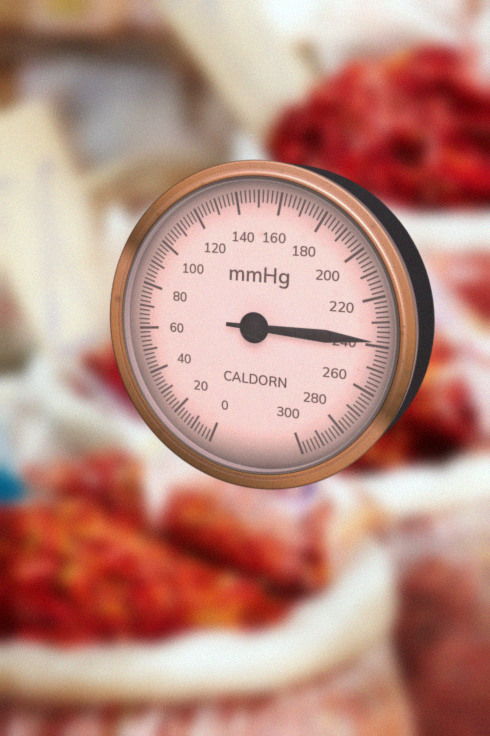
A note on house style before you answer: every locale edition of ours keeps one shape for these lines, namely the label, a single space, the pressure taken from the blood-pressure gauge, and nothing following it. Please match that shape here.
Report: 238 mmHg
